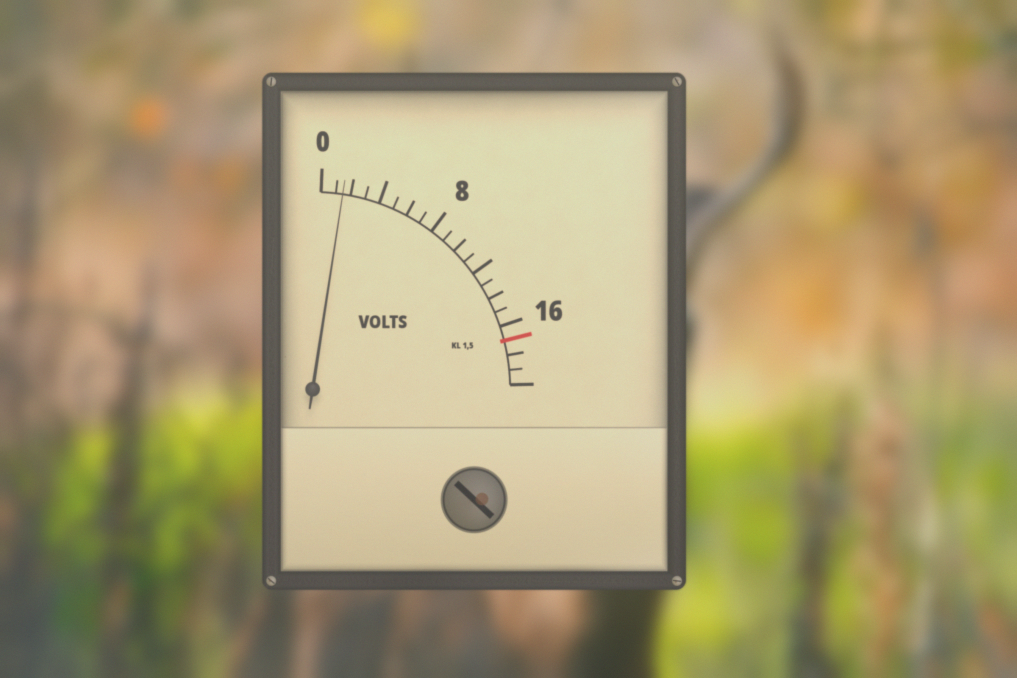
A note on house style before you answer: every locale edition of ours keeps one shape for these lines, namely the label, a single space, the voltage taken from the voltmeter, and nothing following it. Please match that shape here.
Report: 1.5 V
